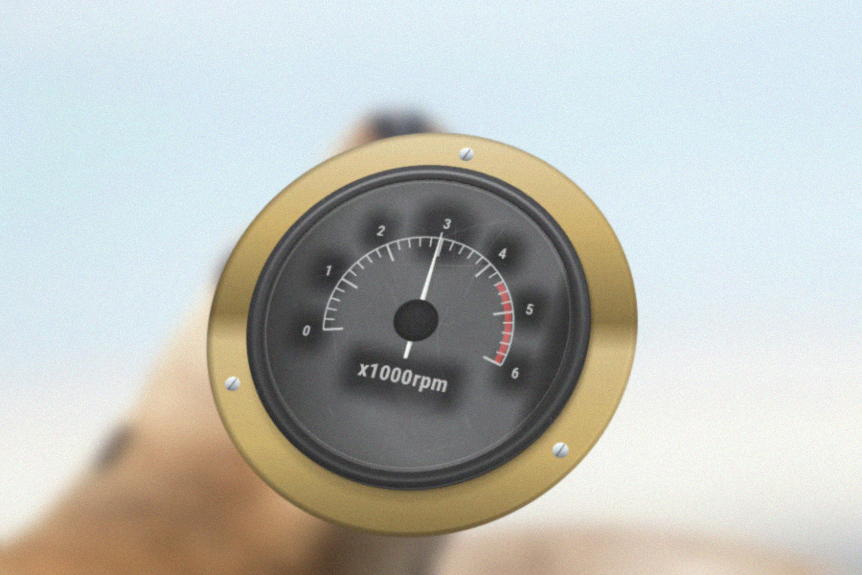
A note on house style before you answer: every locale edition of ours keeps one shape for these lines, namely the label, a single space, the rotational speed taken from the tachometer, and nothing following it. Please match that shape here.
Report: 3000 rpm
